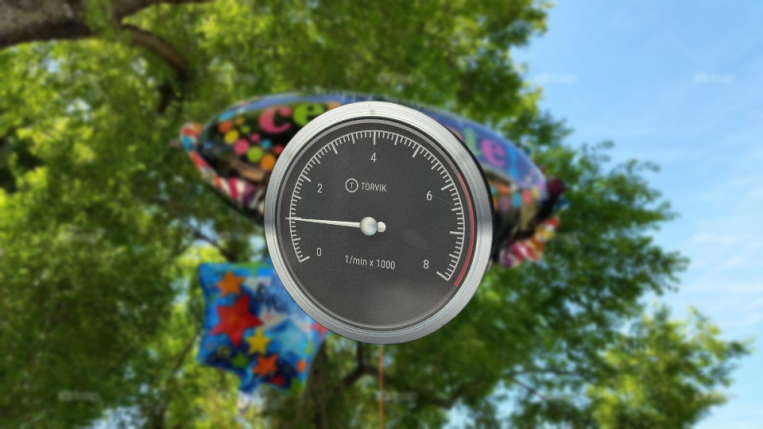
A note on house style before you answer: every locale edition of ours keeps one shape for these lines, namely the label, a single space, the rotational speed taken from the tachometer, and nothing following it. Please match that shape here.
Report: 1000 rpm
